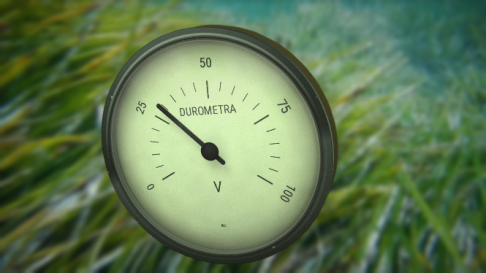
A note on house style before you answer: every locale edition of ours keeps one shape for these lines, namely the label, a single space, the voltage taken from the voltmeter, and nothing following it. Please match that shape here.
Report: 30 V
